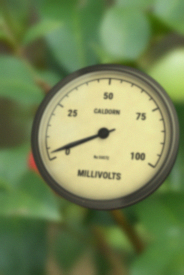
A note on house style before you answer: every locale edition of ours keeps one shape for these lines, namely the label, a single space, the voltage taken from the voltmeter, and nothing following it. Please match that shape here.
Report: 2.5 mV
